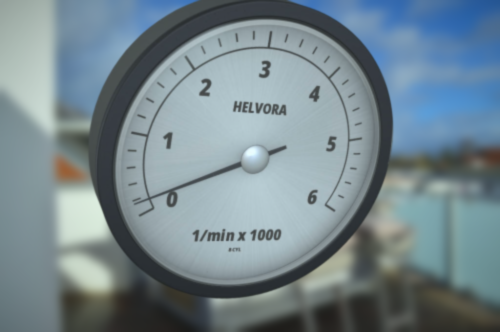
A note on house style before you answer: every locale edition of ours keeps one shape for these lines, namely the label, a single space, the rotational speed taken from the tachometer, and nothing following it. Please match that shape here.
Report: 200 rpm
